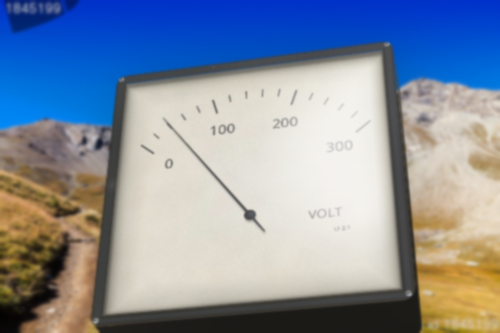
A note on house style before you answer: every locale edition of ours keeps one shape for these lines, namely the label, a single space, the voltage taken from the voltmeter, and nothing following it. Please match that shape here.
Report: 40 V
